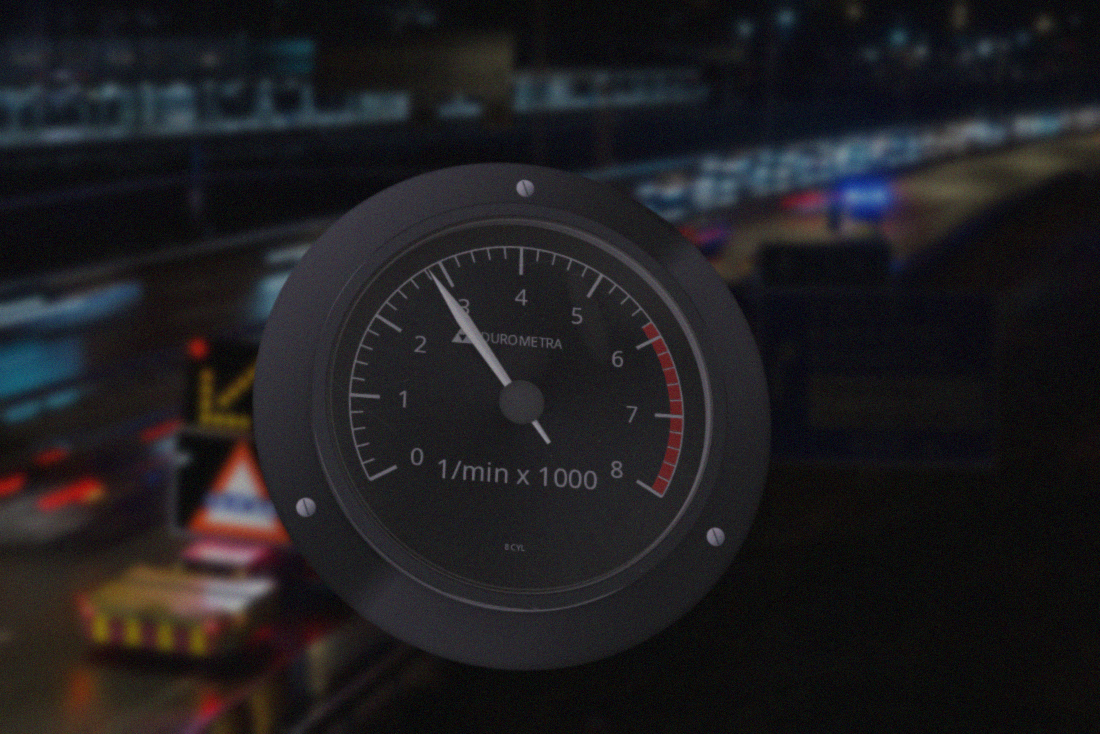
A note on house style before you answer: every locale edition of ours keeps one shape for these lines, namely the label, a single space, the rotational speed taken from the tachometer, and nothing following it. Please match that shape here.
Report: 2800 rpm
